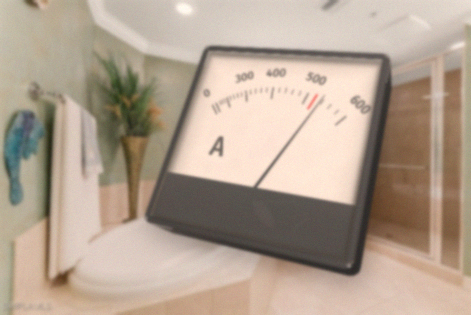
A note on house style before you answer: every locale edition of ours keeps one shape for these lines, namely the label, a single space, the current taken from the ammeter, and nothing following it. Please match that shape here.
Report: 540 A
